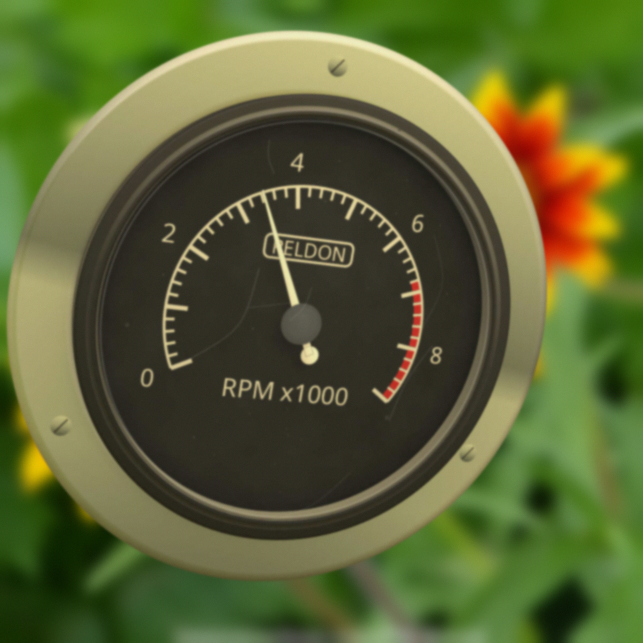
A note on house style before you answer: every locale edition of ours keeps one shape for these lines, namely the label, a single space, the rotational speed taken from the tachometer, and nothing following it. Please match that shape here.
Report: 3400 rpm
